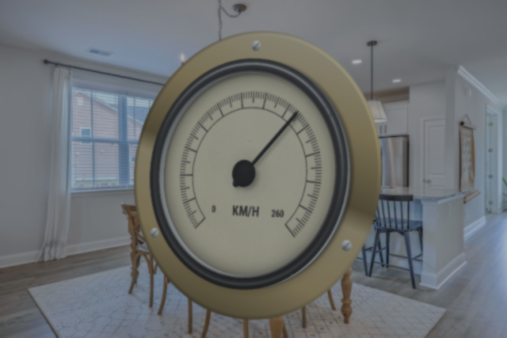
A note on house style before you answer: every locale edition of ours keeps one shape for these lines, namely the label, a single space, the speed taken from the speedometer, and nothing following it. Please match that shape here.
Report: 170 km/h
